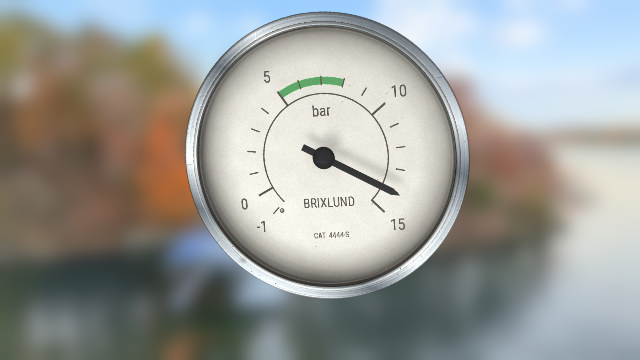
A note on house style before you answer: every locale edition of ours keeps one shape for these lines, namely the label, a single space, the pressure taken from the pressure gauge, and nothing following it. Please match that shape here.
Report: 14 bar
